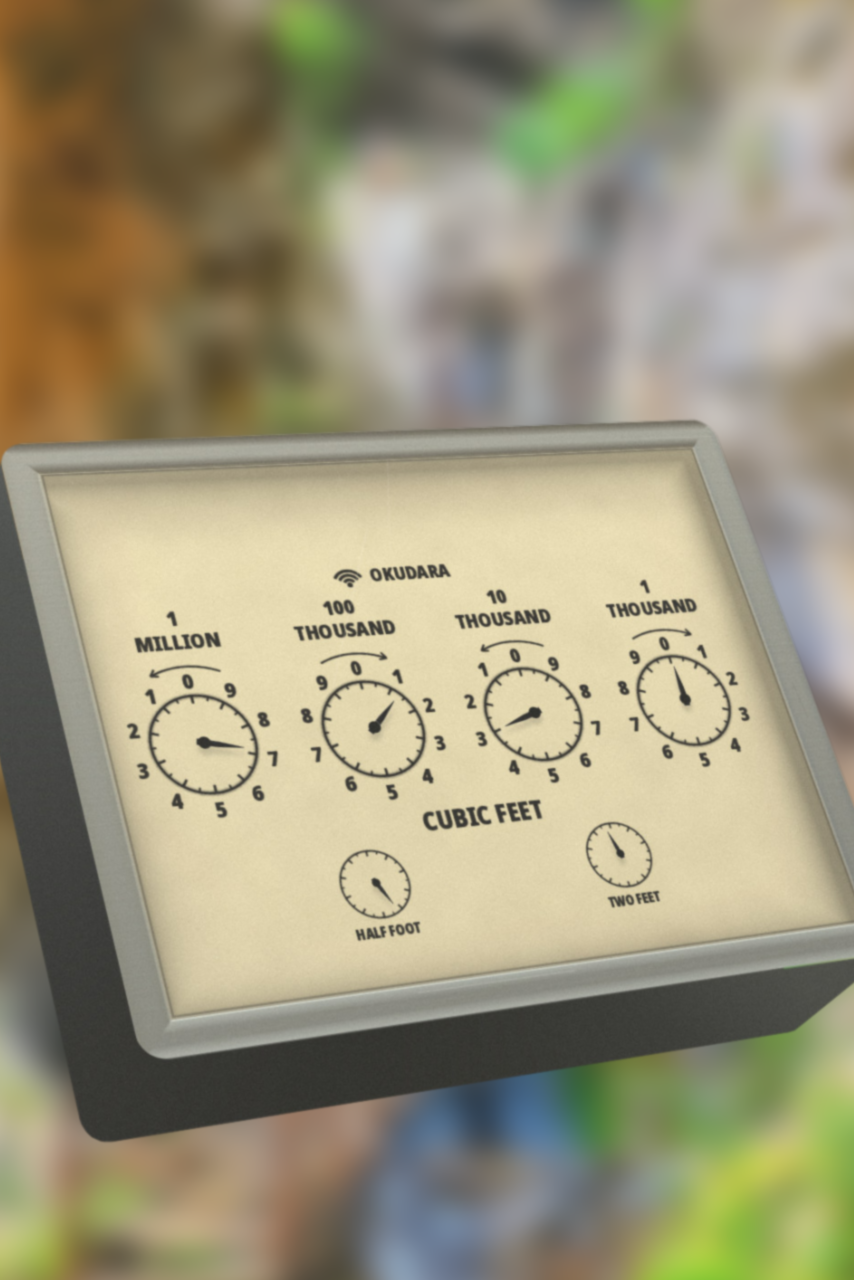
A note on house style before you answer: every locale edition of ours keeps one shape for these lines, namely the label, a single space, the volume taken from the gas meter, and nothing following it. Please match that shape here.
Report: 713000 ft³
